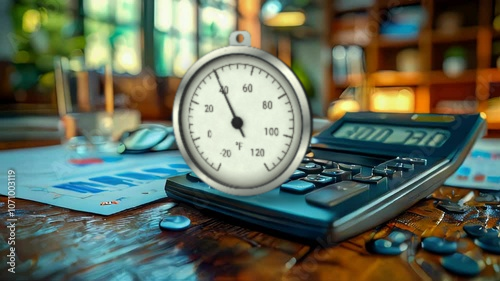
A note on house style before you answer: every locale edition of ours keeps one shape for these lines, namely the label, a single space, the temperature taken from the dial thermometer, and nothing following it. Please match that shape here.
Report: 40 °F
